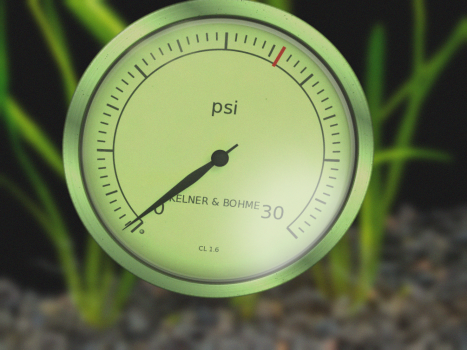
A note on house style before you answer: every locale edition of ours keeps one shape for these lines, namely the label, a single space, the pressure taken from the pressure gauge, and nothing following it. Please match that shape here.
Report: 0.5 psi
